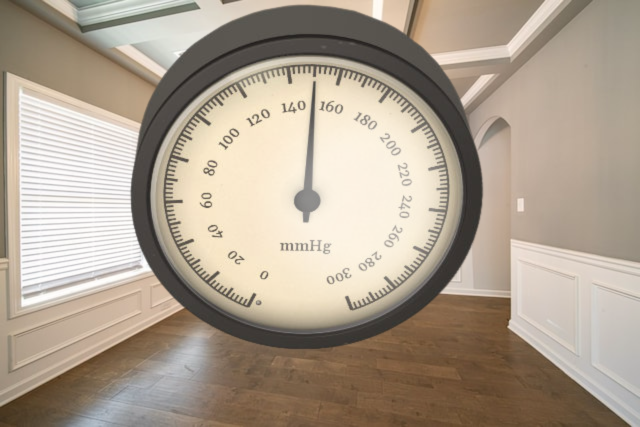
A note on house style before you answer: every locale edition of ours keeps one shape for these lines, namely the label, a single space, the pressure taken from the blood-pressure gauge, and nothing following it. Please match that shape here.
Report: 150 mmHg
